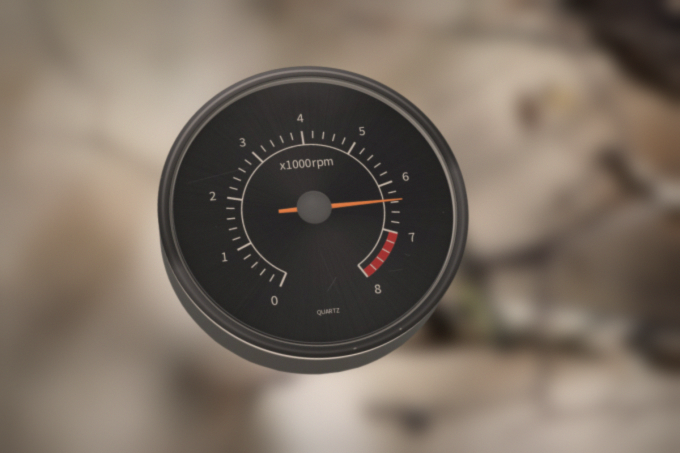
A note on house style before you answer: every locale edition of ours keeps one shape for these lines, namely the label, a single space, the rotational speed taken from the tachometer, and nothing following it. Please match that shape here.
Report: 6400 rpm
